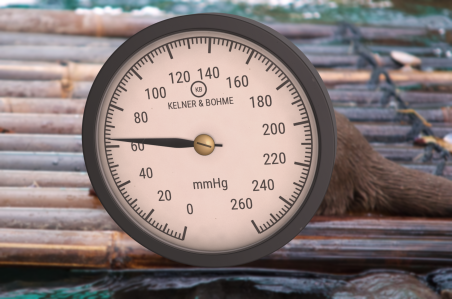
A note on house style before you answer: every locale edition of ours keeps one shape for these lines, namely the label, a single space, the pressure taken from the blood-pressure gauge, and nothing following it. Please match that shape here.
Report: 64 mmHg
